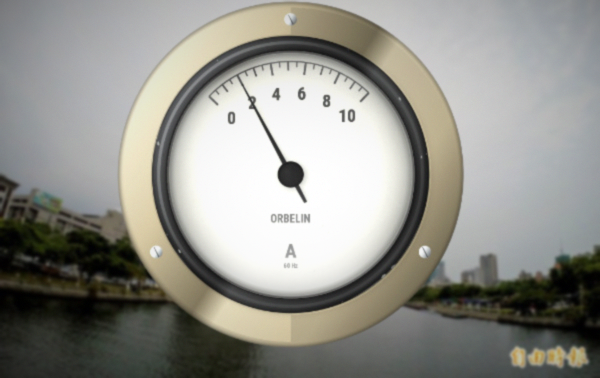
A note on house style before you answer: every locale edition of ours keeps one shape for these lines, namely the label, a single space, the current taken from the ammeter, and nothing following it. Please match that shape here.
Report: 2 A
